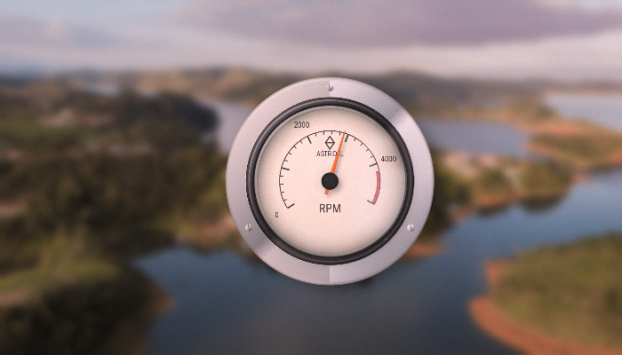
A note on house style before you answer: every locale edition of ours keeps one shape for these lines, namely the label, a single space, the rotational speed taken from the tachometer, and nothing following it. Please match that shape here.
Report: 2900 rpm
